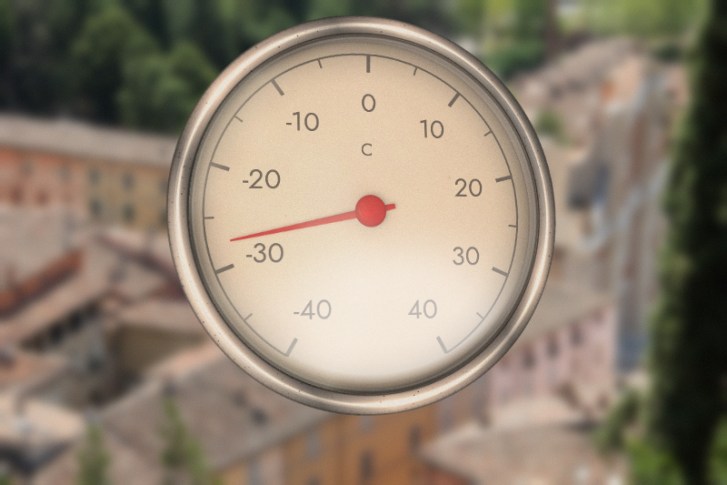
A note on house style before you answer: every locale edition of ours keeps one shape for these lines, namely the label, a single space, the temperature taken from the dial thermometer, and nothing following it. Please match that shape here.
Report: -27.5 °C
